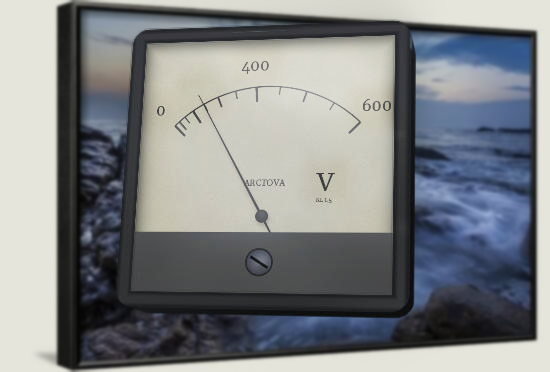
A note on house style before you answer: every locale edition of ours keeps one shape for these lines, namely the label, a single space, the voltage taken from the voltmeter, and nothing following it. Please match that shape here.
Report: 250 V
